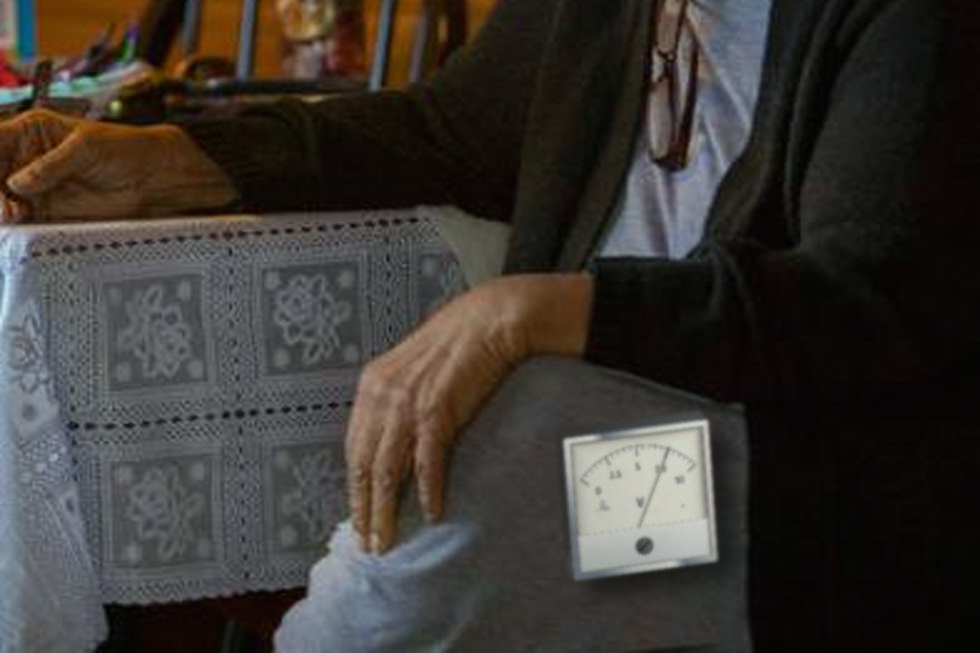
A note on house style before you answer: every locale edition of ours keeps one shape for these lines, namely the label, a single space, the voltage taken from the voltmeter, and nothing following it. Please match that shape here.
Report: 7.5 V
